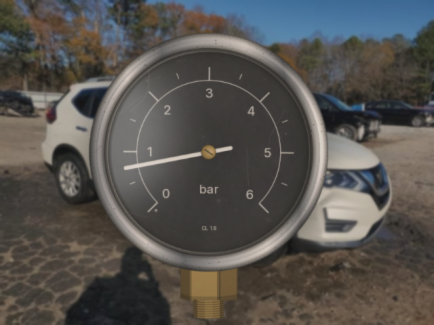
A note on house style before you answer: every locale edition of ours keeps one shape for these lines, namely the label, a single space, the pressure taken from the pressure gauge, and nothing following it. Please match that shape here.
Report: 0.75 bar
